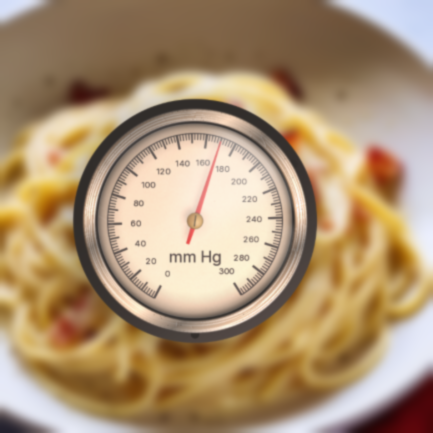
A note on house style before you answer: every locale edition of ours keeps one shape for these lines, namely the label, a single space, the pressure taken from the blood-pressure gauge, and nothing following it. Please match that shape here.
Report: 170 mmHg
